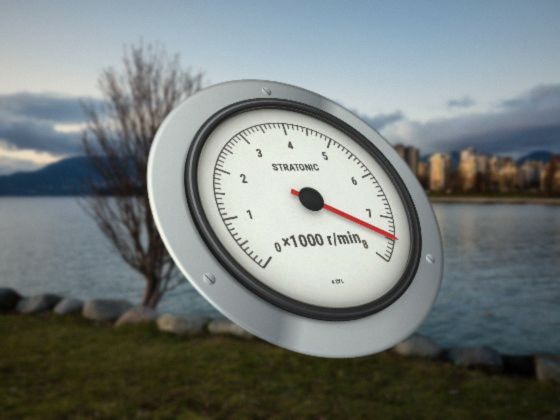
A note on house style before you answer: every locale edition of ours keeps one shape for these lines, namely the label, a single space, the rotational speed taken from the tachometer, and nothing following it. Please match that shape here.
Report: 7500 rpm
